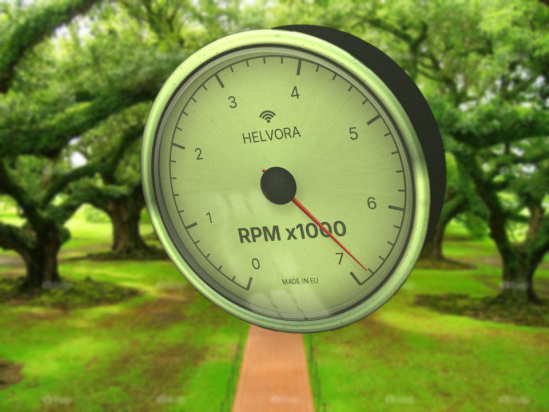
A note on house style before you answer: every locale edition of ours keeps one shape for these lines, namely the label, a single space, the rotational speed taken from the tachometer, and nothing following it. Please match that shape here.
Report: 6800 rpm
